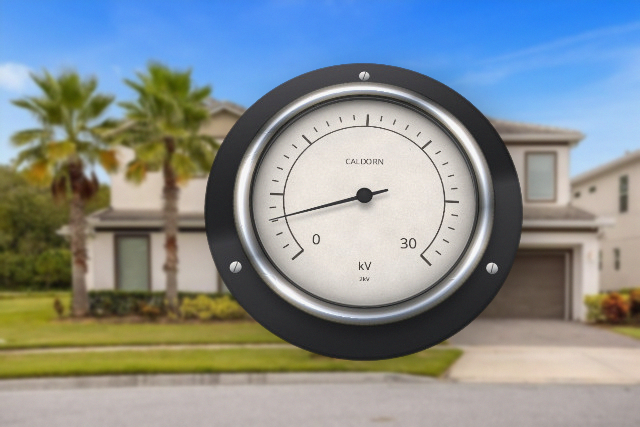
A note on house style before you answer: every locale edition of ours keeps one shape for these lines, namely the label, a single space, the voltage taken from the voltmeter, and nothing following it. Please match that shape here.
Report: 3 kV
